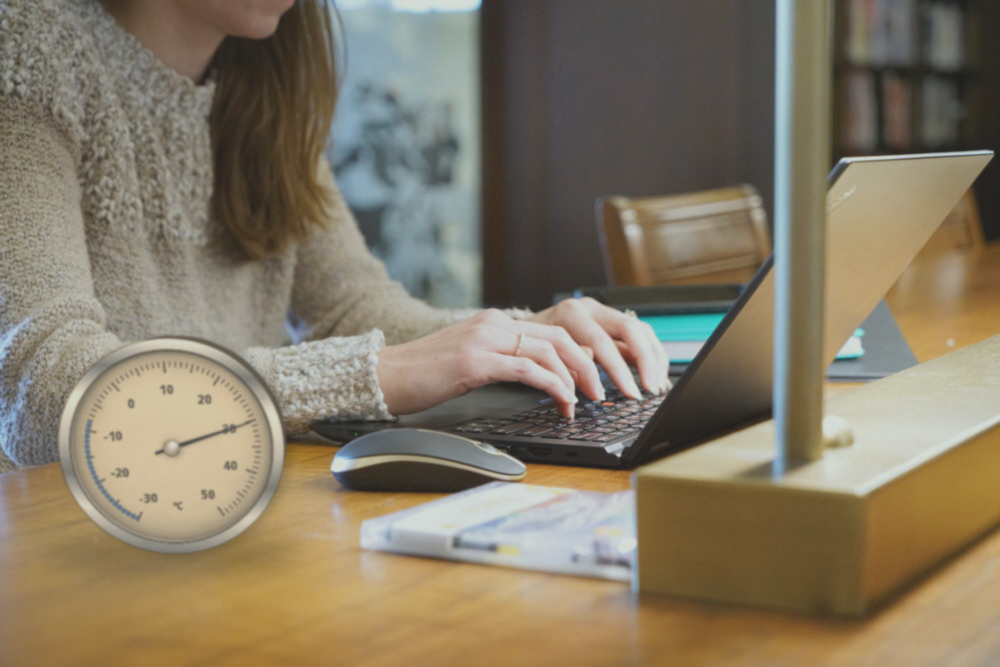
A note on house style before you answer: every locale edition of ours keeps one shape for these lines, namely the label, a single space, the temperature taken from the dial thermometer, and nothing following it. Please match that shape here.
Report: 30 °C
